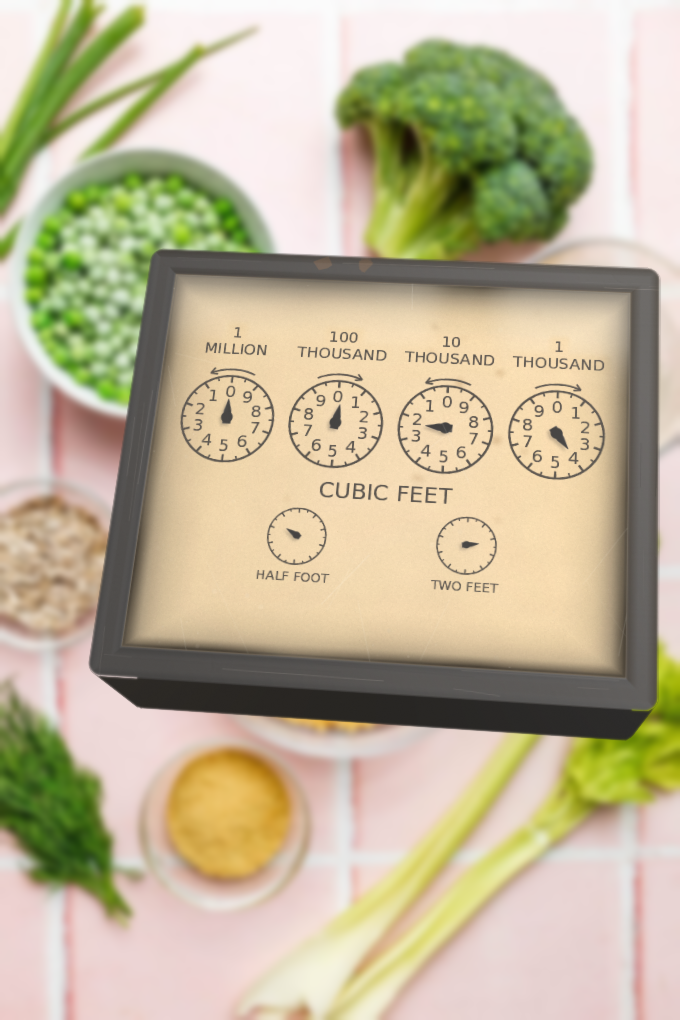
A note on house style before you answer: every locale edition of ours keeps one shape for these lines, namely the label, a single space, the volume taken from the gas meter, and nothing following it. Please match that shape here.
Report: 2400 ft³
